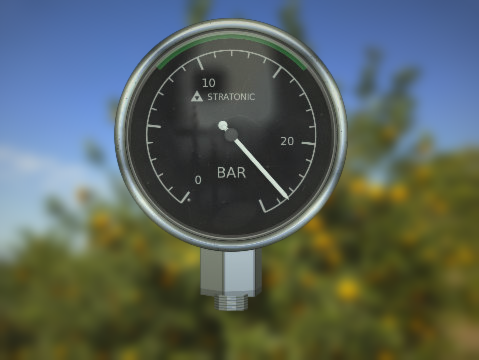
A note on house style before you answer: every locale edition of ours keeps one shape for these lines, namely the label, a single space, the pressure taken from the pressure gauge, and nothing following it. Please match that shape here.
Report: 23.5 bar
